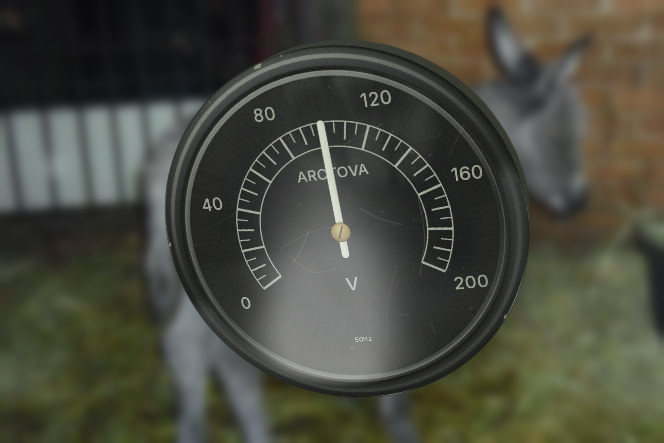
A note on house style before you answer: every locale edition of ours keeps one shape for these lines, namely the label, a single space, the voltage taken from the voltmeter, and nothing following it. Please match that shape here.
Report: 100 V
